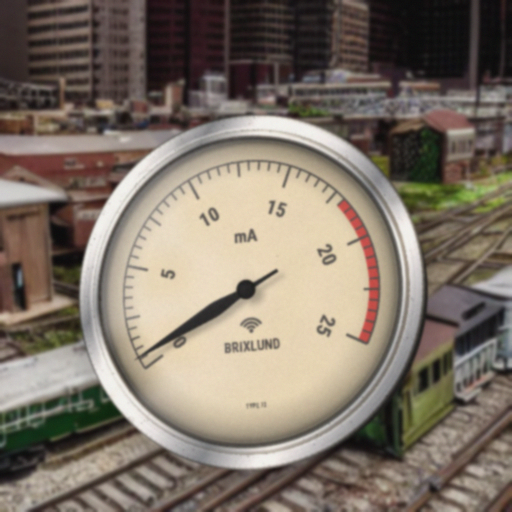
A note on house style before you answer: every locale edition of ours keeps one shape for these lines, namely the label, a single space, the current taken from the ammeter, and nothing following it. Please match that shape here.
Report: 0.5 mA
